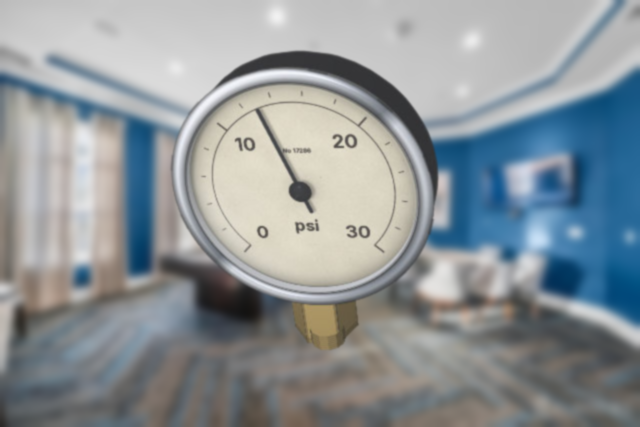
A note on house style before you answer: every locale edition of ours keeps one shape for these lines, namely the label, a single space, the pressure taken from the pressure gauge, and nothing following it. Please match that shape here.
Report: 13 psi
